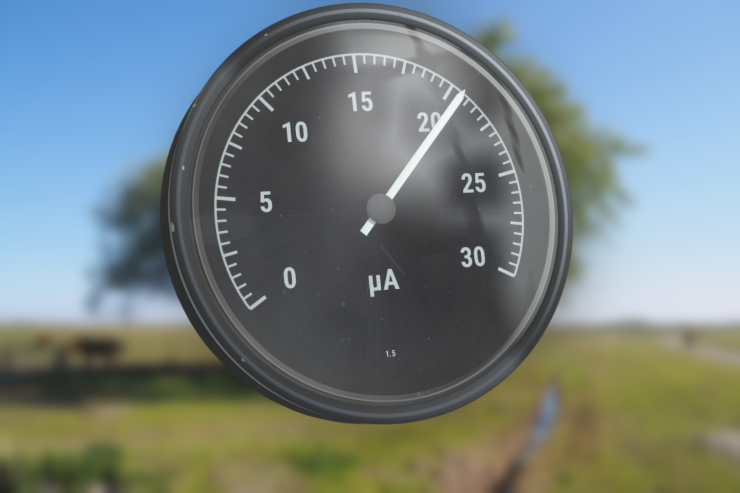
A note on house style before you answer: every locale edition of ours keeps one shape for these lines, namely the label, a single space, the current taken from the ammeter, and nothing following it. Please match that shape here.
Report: 20.5 µA
